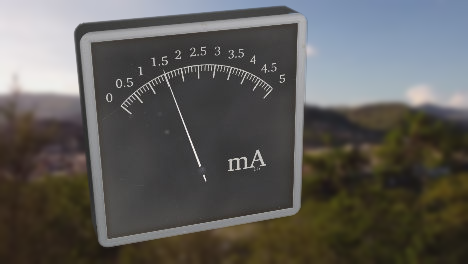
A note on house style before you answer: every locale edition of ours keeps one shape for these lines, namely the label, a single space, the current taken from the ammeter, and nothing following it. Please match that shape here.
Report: 1.5 mA
